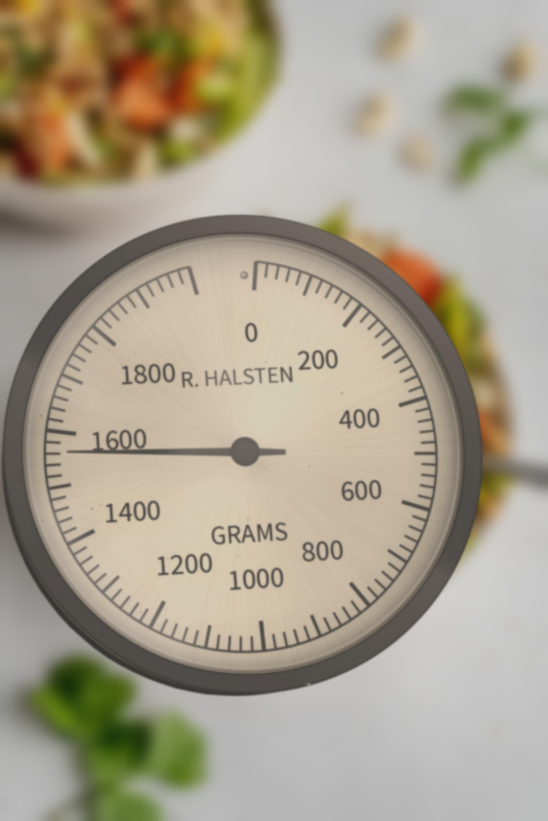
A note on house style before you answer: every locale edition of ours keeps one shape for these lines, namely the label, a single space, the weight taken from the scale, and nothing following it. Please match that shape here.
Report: 1560 g
